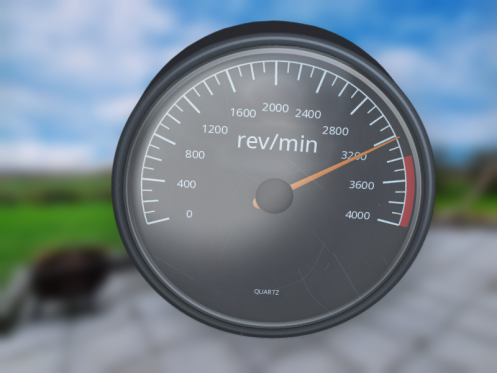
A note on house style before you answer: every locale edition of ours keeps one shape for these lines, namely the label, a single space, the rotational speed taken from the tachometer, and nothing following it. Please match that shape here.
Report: 3200 rpm
